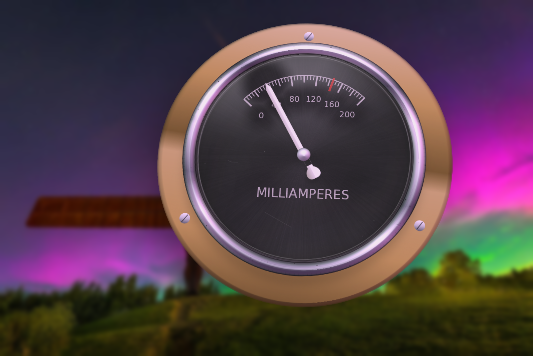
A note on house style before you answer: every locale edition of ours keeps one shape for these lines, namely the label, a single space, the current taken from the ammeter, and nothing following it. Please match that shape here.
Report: 40 mA
